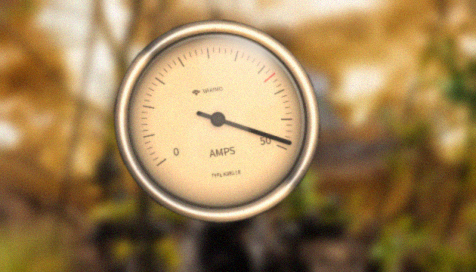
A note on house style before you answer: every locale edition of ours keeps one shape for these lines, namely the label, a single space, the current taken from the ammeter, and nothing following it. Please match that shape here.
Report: 49 A
